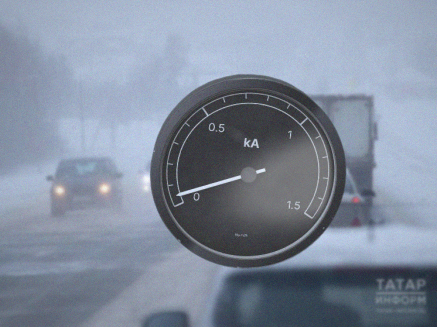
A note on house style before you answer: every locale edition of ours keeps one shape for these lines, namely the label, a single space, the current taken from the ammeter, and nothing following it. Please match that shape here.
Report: 0.05 kA
